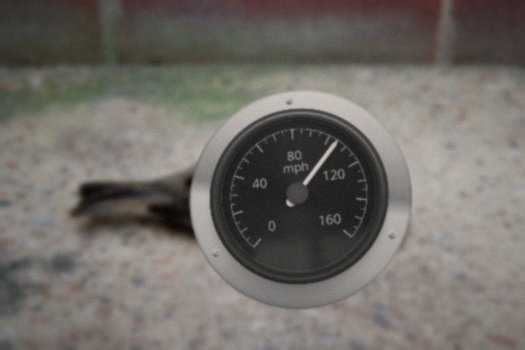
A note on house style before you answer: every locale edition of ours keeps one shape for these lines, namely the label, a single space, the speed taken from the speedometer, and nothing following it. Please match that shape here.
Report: 105 mph
